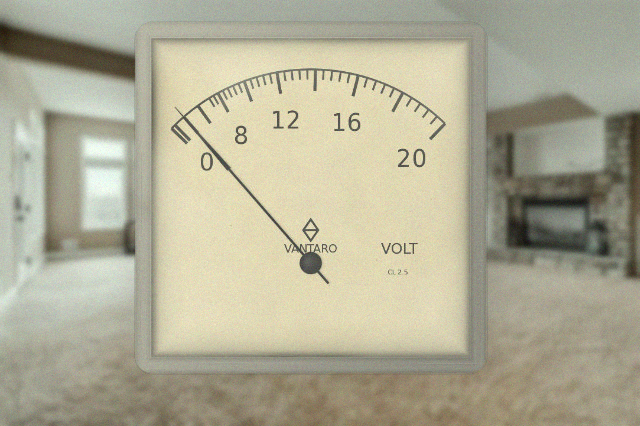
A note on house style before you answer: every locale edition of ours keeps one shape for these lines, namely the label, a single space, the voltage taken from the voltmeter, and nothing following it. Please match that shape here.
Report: 4 V
